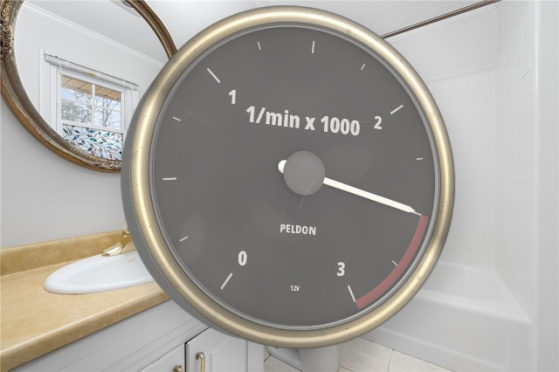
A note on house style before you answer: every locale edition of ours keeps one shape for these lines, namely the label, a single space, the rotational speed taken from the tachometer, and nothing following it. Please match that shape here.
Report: 2500 rpm
